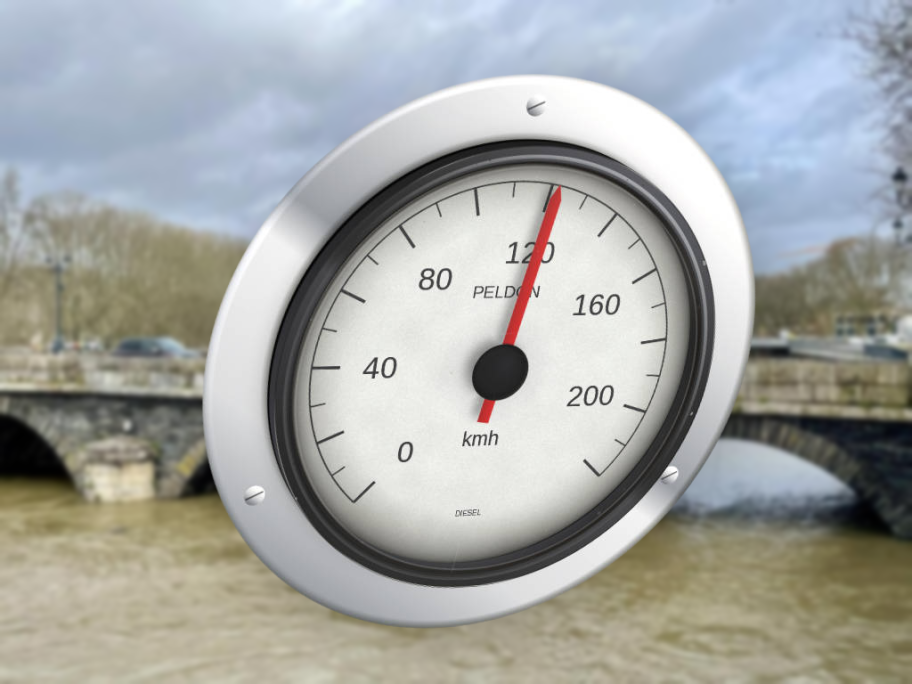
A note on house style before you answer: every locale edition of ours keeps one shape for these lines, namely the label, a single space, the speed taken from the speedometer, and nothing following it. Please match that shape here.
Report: 120 km/h
